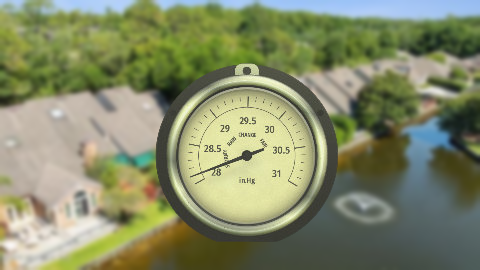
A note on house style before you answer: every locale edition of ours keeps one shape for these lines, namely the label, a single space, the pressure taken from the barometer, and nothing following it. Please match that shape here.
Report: 28.1 inHg
